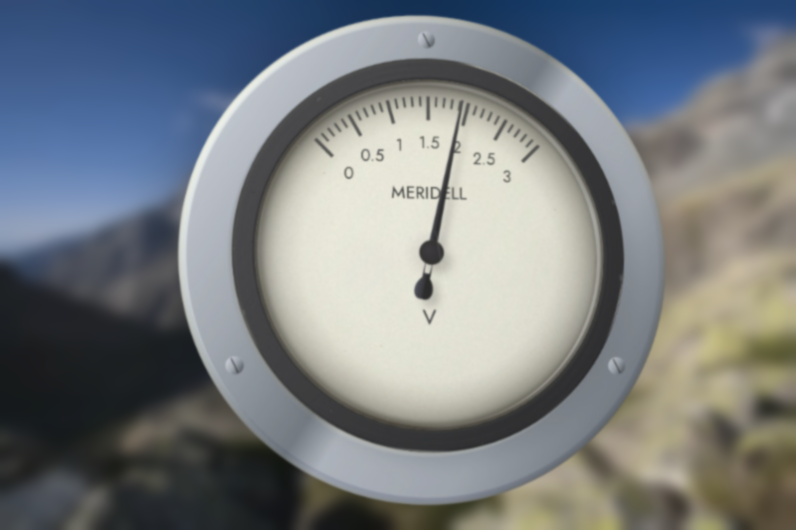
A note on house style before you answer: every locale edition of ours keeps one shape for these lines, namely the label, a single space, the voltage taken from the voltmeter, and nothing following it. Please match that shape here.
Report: 1.9 V
